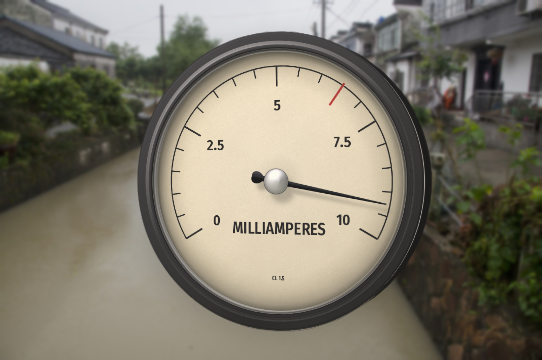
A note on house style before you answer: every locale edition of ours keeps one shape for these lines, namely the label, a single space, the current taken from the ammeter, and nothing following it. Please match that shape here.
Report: 9.25 mA
